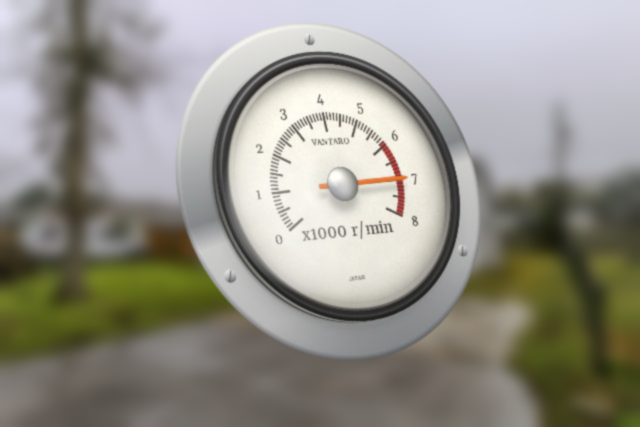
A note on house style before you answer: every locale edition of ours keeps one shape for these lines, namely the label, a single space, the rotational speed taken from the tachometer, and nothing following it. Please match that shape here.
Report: 7000 rpm
